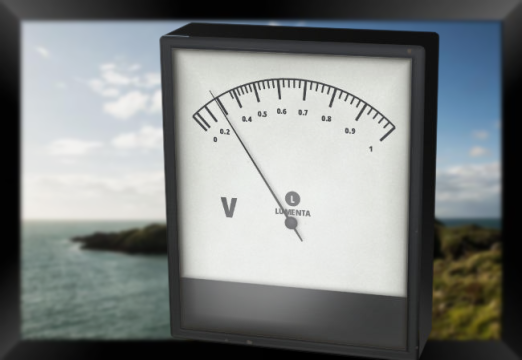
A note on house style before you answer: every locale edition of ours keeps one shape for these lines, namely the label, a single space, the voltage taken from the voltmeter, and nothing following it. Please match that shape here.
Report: 0.3 V
